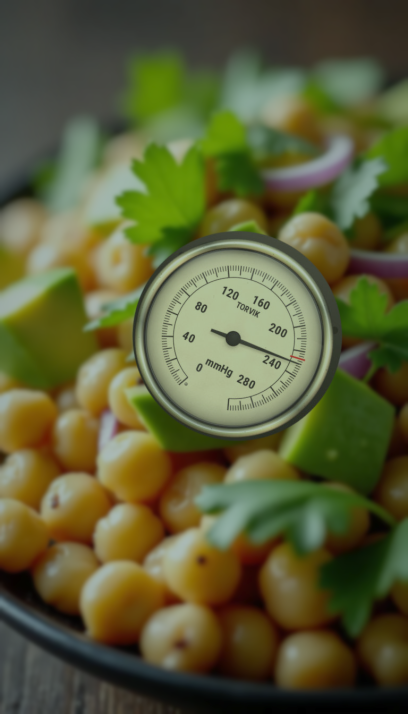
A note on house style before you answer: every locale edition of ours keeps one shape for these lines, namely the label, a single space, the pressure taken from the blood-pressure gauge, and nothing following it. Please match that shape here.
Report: 230 mmHg
